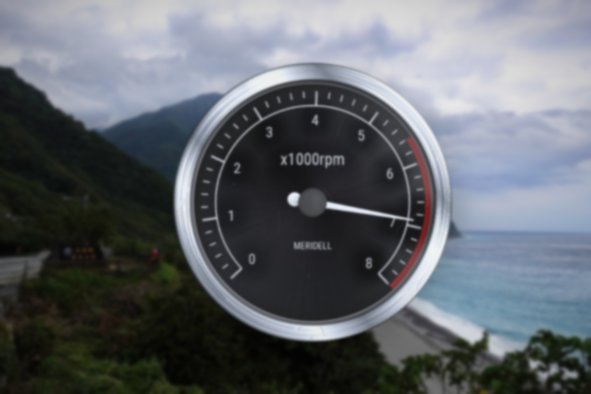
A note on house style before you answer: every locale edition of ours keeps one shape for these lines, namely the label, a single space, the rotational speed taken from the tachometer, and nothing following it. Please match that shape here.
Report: 6900 rpm
